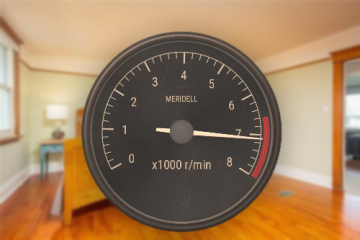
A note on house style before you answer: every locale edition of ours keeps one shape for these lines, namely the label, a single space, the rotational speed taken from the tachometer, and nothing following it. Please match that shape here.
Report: 7100 rpm
